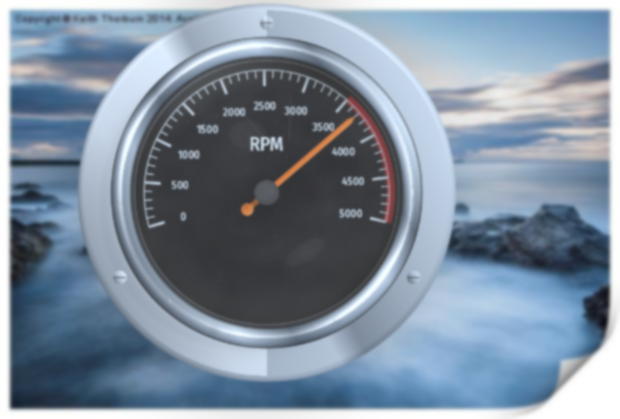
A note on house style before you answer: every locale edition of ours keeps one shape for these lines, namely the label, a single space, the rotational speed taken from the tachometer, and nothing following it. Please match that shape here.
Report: 3700 rpm
